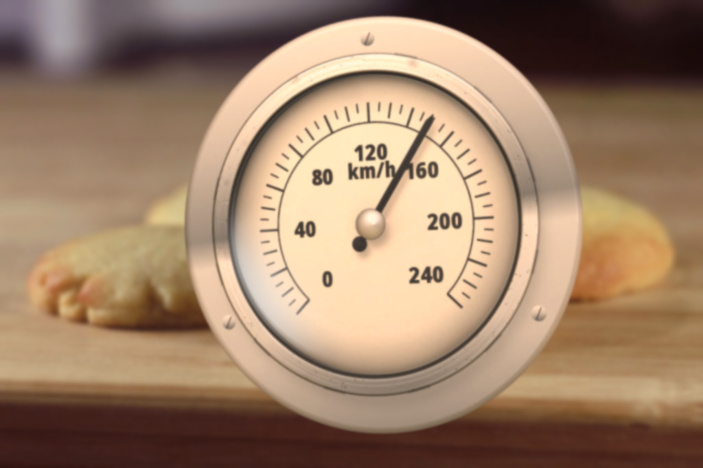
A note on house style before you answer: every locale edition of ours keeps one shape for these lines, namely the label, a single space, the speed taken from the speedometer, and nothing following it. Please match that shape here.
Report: 150 km/h
